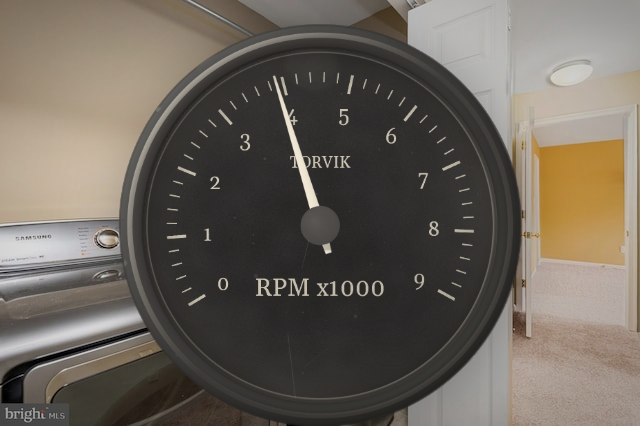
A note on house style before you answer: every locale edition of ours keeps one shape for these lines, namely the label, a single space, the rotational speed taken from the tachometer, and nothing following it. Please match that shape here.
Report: 3900 rpm
